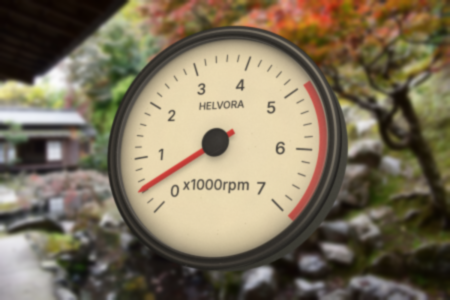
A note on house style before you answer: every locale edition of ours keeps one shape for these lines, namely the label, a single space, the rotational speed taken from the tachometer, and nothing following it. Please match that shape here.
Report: 400 rpm
